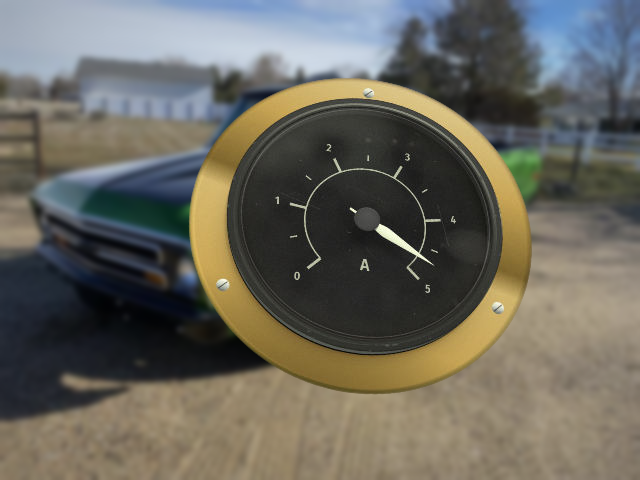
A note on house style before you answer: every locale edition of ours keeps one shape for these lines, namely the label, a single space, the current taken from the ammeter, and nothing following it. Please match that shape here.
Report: 4.75 A
